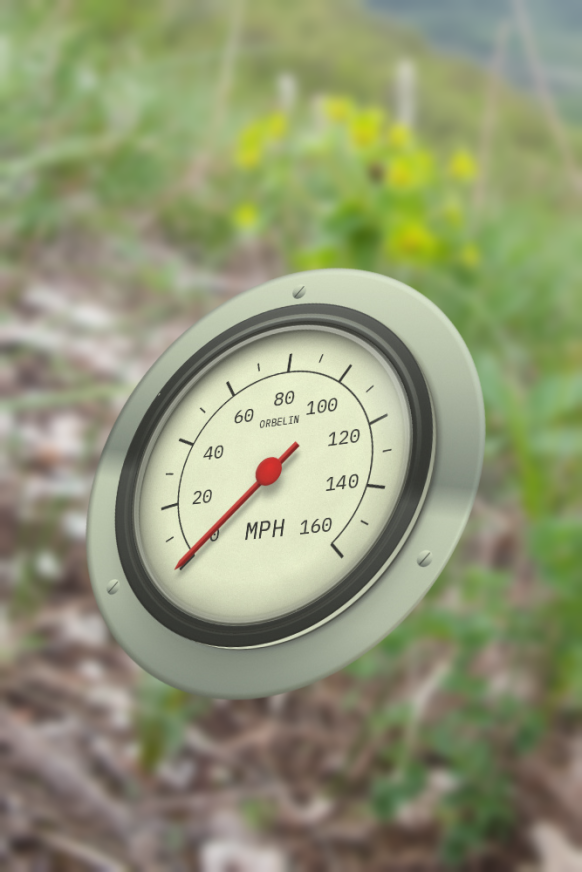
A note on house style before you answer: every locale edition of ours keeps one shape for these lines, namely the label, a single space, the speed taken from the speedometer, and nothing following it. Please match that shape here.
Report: 0 mph
